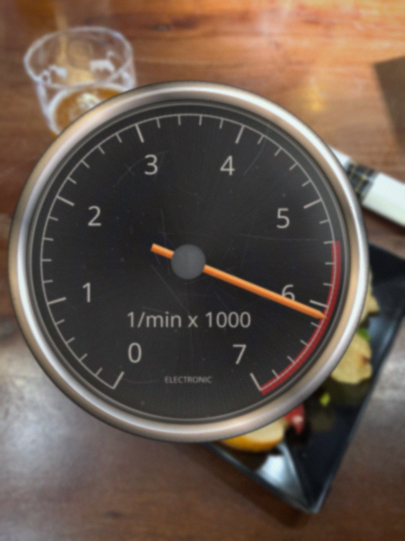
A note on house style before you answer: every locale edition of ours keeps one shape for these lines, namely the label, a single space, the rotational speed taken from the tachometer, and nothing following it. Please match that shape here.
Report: 6100 rpm
